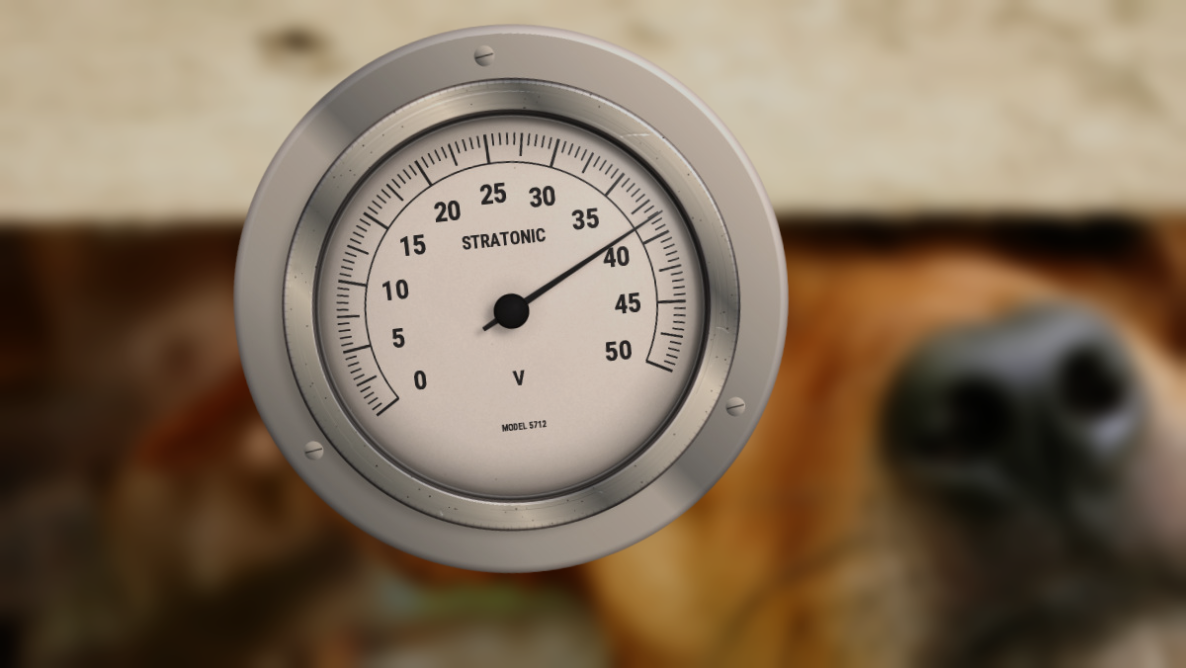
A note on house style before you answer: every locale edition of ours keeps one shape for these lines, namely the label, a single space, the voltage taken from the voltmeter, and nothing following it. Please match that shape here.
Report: 38.5 V
